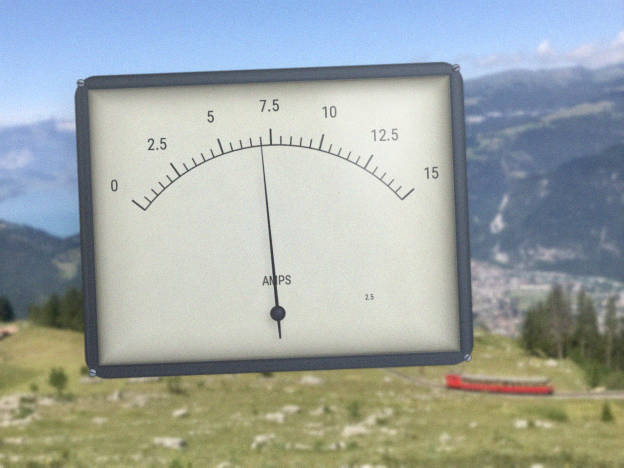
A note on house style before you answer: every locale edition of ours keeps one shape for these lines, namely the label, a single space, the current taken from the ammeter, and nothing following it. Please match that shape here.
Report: 7 A
